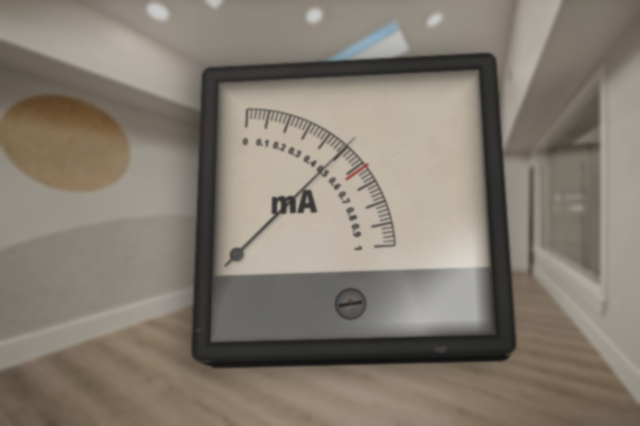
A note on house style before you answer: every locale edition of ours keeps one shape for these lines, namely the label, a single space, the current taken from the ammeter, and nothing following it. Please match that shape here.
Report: 0.5 mA
